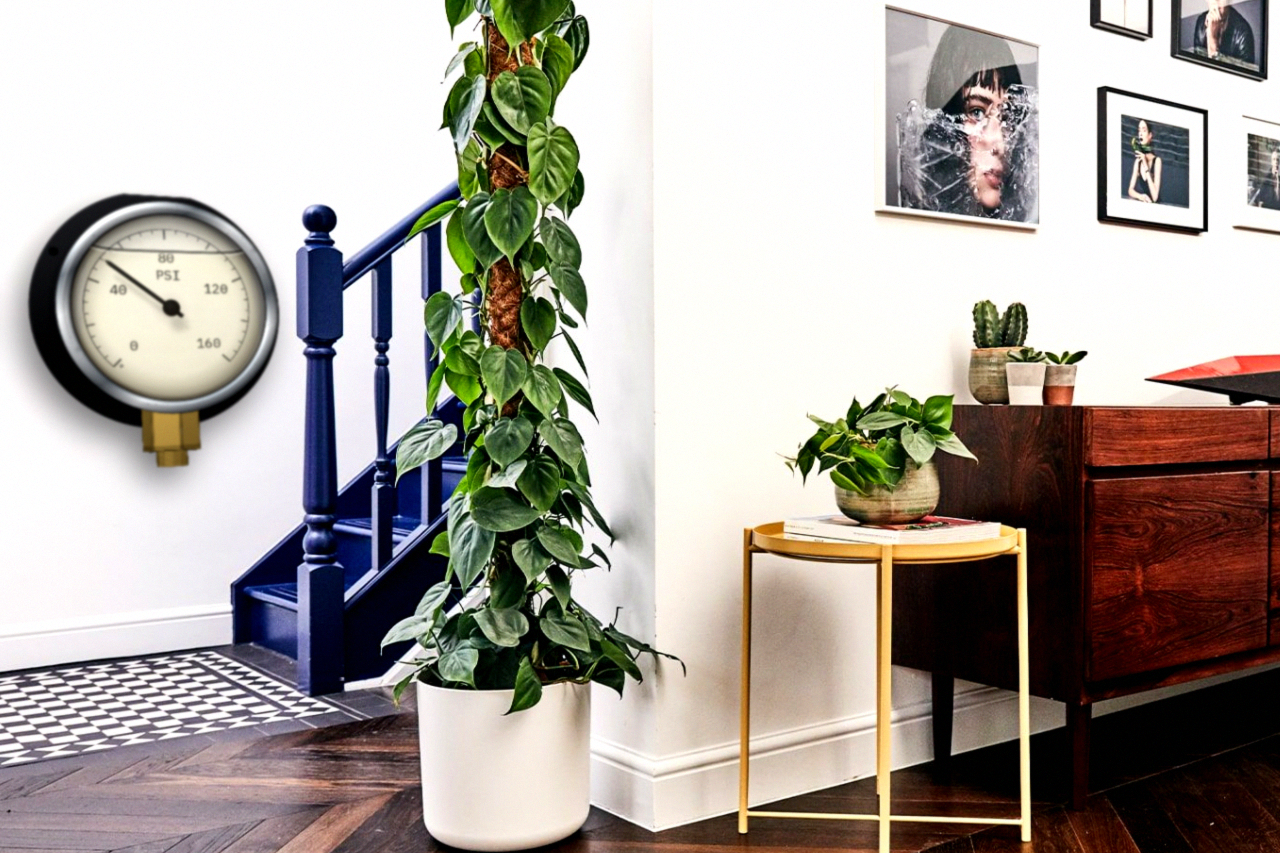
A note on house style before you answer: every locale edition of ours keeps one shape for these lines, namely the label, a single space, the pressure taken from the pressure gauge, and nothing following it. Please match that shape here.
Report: 50 psi
